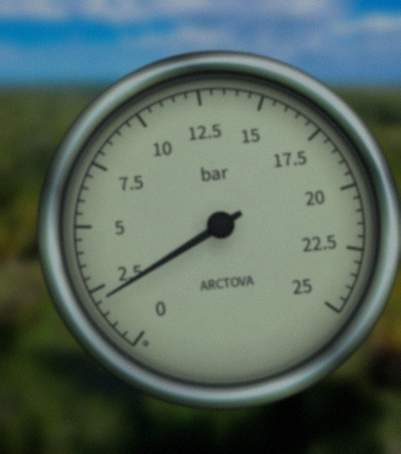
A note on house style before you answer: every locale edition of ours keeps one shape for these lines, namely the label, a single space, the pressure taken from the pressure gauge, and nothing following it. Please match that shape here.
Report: 2 bar
